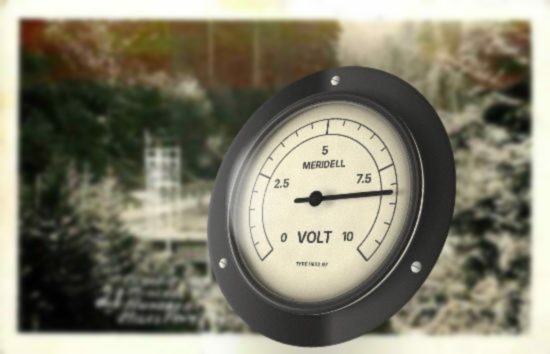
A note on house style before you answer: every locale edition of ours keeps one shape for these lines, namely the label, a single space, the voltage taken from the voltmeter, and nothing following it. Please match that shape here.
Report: 8.25 V
